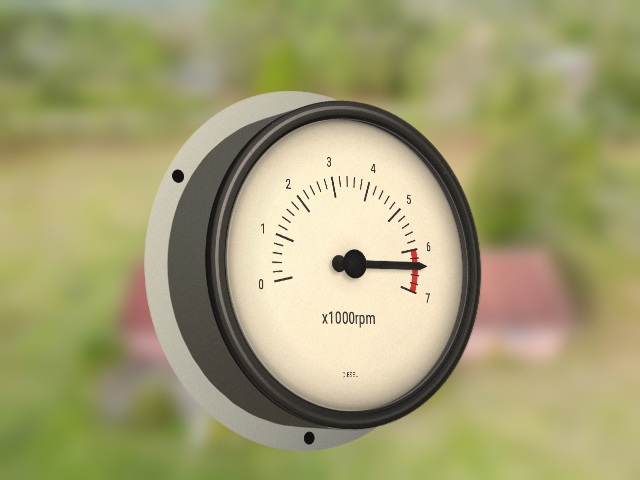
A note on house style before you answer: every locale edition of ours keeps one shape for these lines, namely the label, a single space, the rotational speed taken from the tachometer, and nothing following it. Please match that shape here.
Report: 6400 rpm
